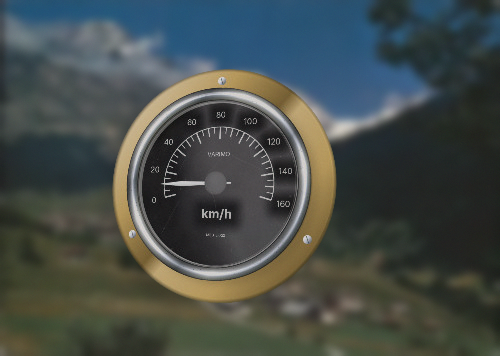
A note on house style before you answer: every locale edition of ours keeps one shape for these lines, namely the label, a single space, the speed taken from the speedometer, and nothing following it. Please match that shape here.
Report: 10 km/h
